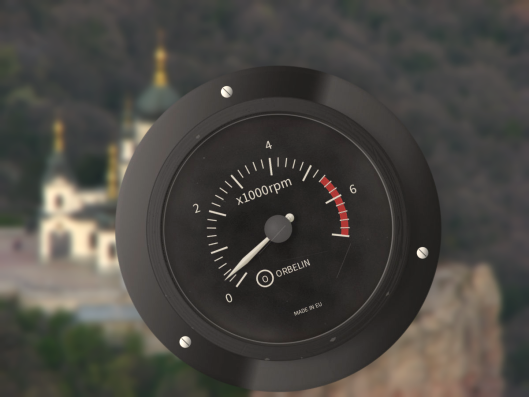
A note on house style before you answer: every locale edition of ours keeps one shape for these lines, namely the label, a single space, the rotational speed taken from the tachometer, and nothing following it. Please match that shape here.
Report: 300 rpm
